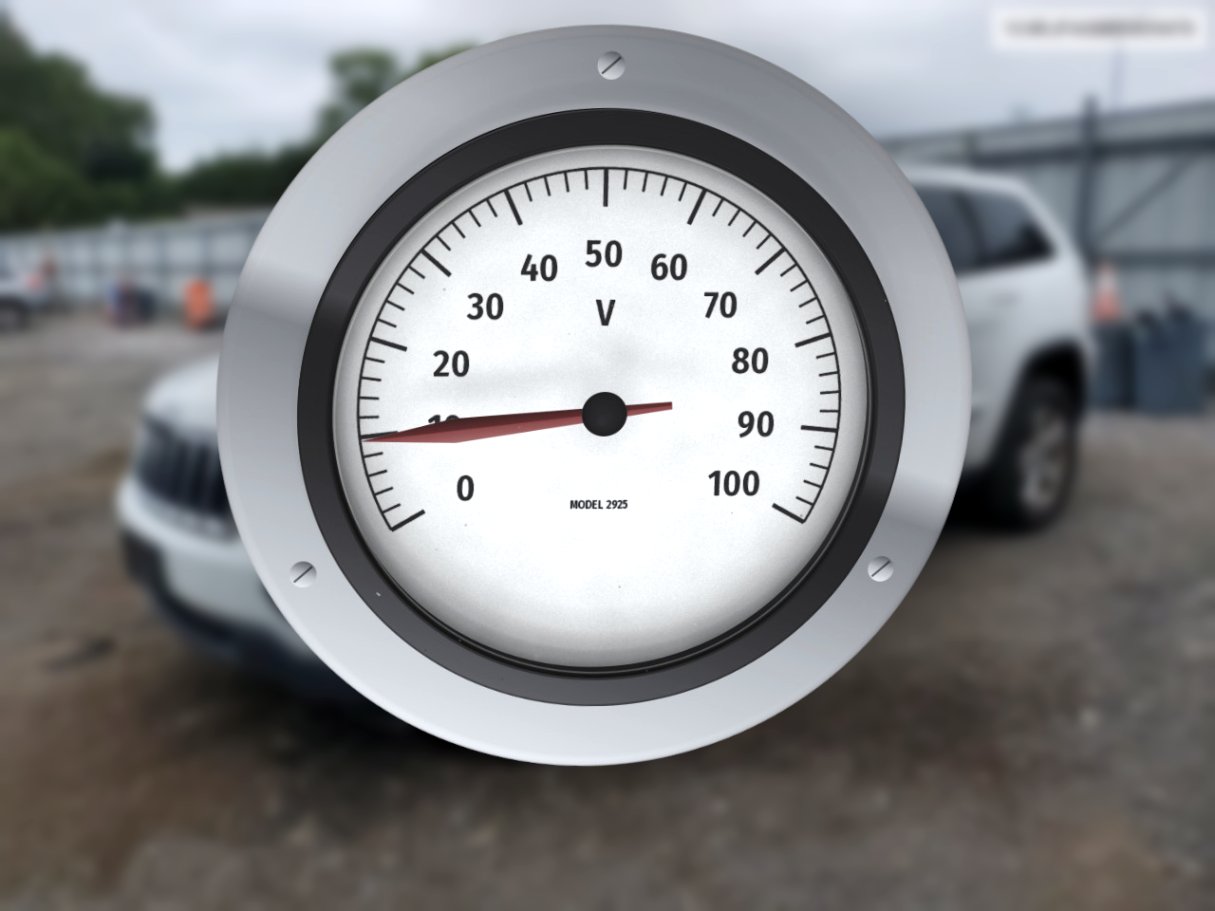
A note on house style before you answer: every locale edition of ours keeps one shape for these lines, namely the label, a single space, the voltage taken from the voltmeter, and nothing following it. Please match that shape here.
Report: 10 V
